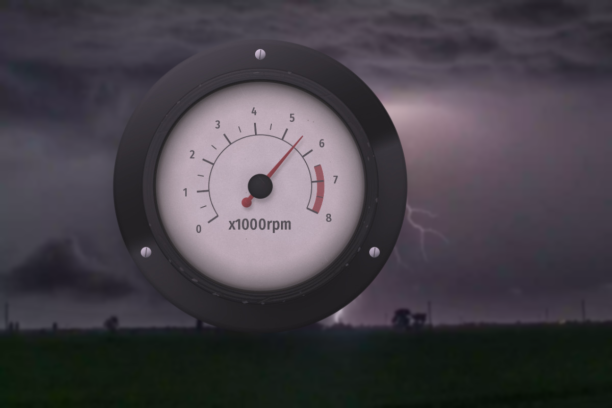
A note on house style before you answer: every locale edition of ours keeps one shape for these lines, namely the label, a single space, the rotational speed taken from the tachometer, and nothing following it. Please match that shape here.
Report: 5500 rpm
